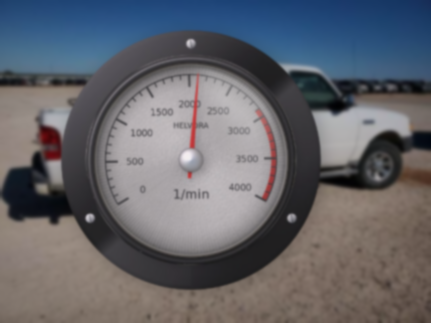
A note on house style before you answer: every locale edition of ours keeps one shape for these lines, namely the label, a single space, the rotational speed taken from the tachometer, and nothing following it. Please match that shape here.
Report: 2100 rpm
